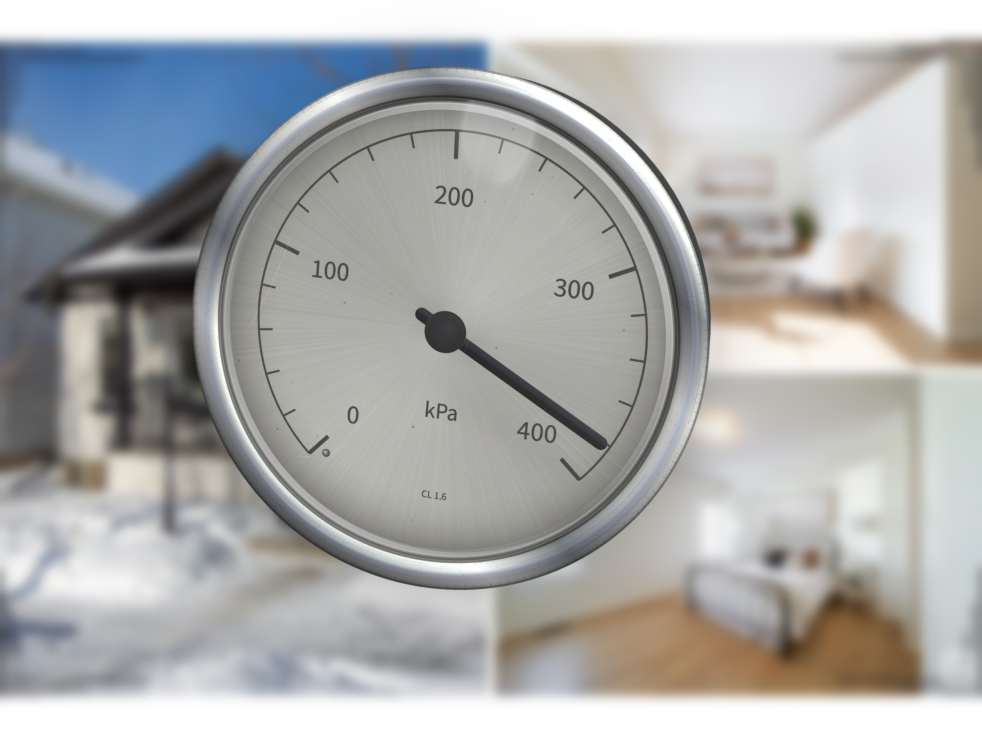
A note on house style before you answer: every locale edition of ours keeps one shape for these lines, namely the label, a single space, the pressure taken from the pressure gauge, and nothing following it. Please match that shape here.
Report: 380 kPa
